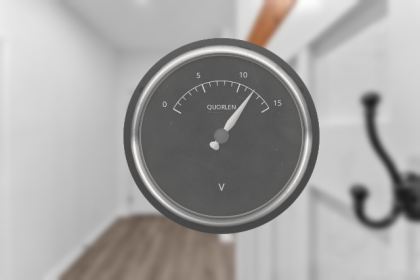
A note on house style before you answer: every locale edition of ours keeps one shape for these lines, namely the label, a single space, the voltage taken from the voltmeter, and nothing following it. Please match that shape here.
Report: 12 V
